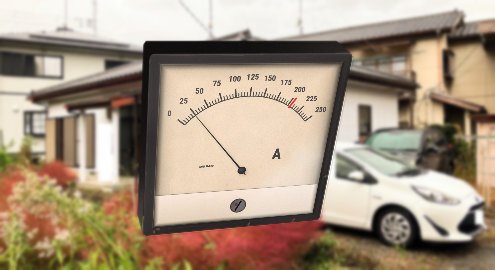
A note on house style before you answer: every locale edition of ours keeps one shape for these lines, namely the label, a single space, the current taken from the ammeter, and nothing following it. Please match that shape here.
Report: 25 A
